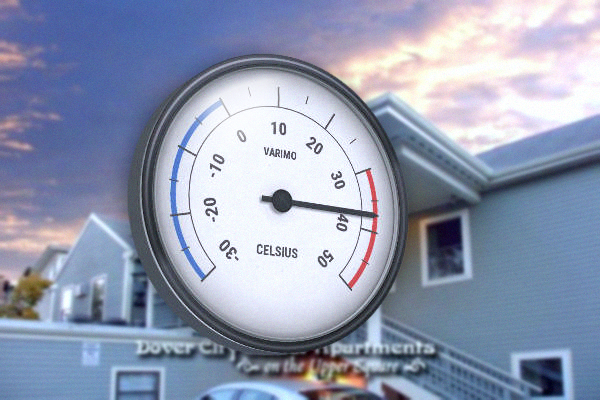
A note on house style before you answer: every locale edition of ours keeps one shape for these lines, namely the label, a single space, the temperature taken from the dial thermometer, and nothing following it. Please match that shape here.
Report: 37.5 °C
